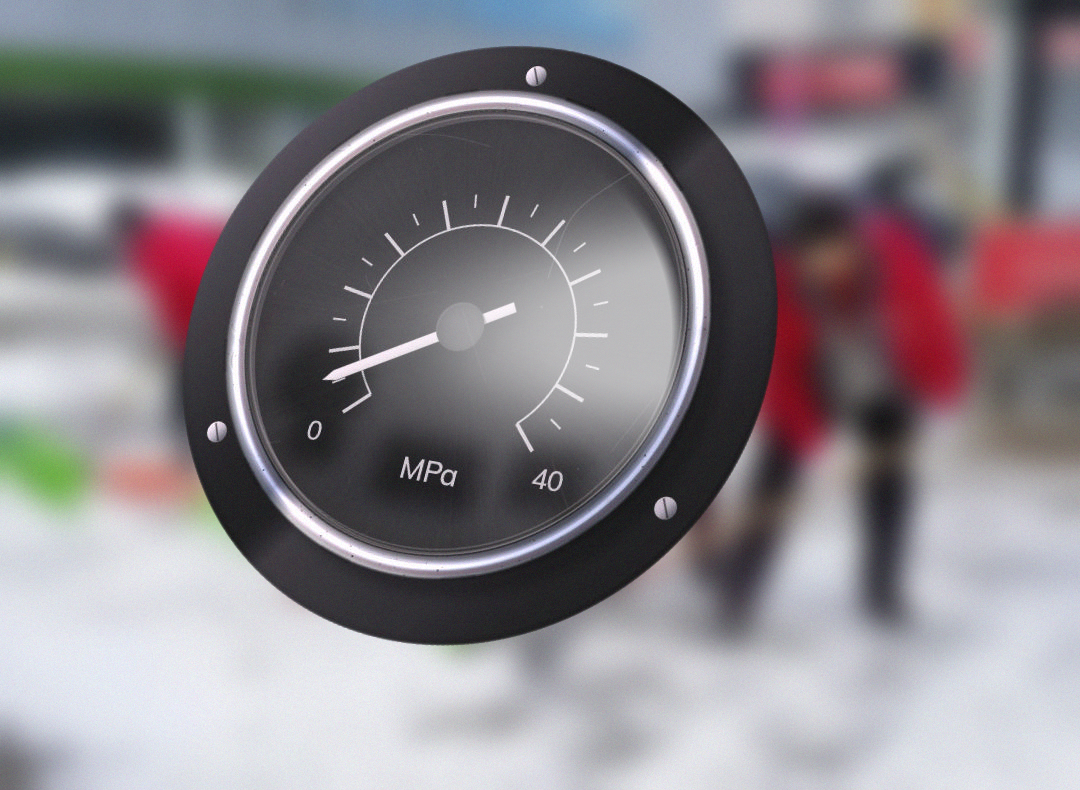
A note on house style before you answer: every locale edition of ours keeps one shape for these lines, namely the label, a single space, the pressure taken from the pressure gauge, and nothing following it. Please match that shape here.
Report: 2 MPa
